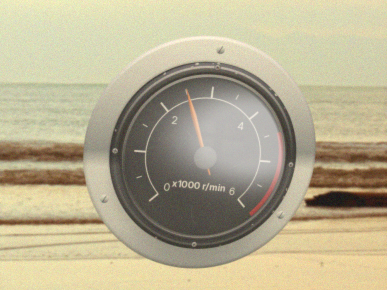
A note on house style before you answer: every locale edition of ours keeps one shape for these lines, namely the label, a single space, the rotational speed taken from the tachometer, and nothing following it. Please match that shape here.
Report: 2500 rpm
